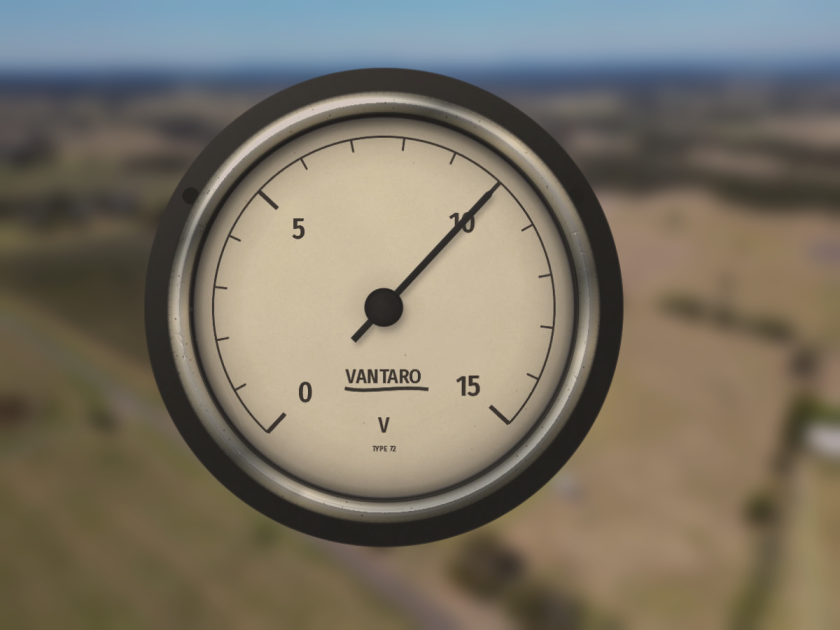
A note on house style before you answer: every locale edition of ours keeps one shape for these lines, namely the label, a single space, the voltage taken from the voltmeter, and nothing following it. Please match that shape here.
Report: 10 V
